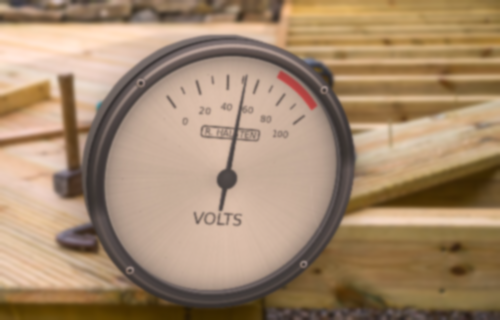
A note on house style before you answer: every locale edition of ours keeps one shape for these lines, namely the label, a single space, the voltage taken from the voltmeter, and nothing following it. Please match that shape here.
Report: 50 V
